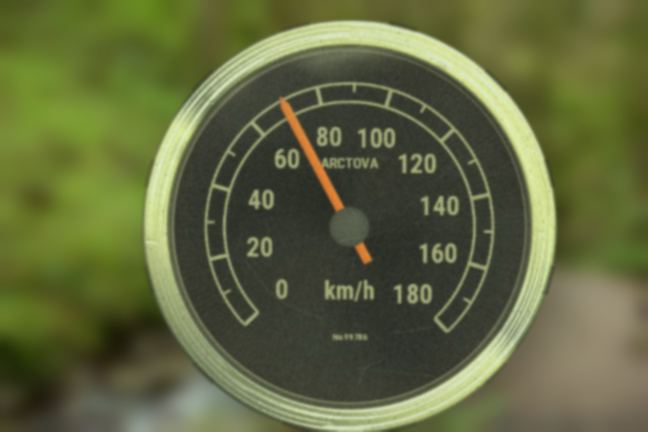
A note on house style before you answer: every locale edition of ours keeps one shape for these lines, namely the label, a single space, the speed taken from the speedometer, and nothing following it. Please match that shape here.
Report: 70 km/h
